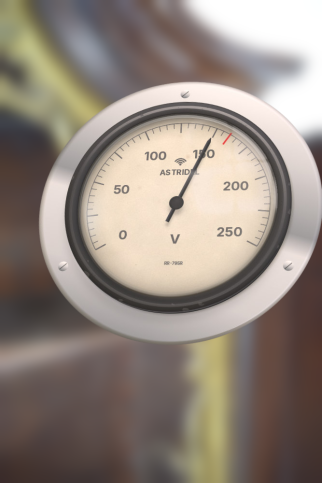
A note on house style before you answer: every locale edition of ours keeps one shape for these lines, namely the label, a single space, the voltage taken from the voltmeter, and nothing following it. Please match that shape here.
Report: 150 V
